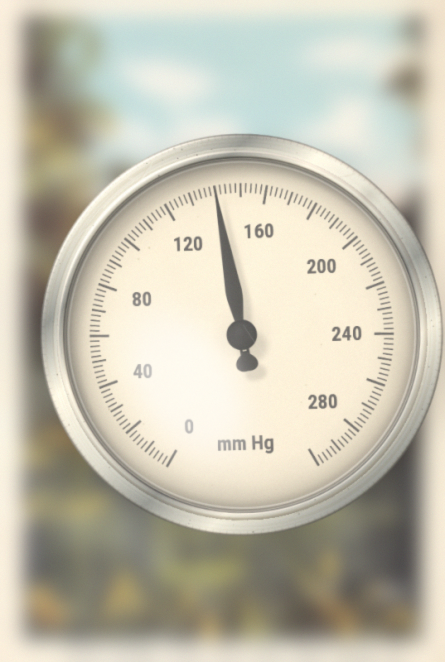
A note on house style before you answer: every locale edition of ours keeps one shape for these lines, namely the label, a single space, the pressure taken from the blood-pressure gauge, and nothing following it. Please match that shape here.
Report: 140 mmHg
